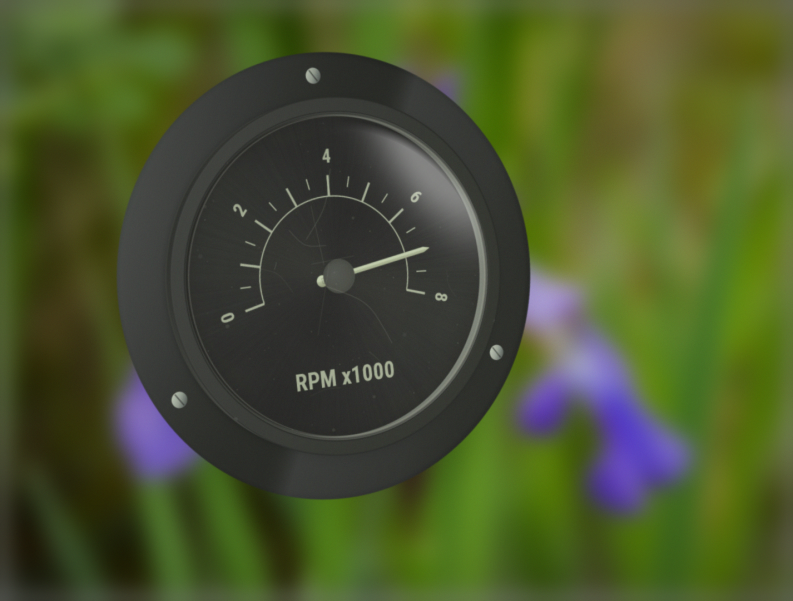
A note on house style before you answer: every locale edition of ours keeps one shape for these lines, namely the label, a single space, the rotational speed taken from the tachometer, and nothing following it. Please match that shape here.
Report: 7000 rpm
